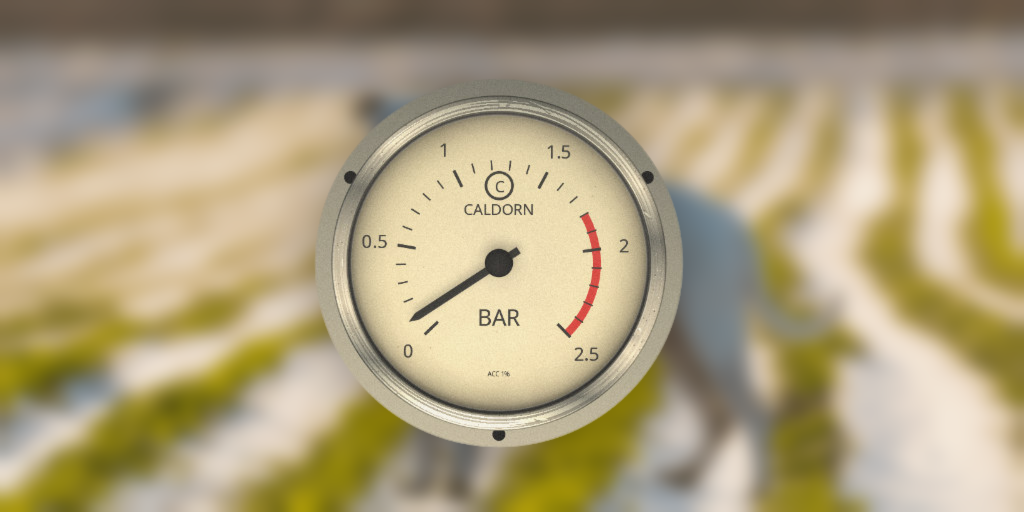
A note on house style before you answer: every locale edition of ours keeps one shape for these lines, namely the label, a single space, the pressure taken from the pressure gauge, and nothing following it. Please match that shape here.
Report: 0.1 bar
